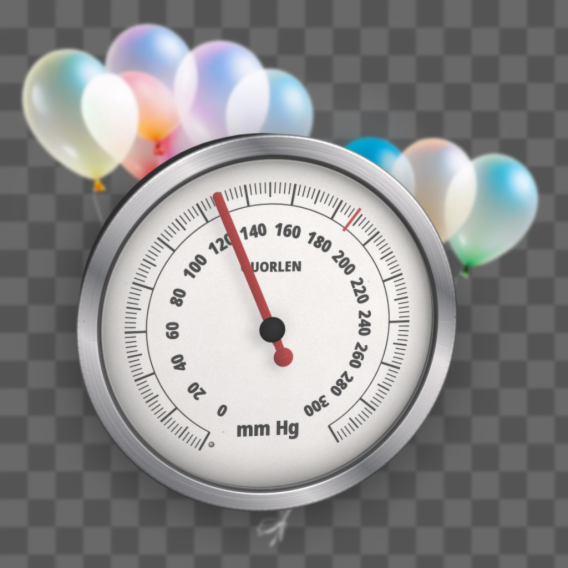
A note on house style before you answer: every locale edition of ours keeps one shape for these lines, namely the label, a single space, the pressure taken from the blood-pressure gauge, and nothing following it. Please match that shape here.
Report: 128 mmHg
